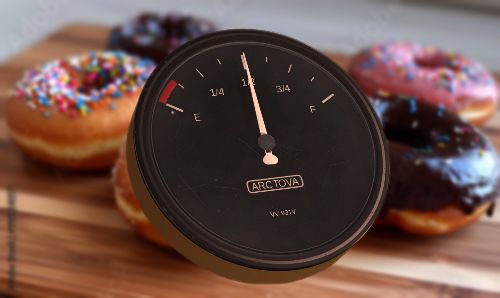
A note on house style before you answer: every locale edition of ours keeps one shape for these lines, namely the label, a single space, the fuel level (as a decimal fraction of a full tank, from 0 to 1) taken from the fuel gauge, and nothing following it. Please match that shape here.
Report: 0.5
